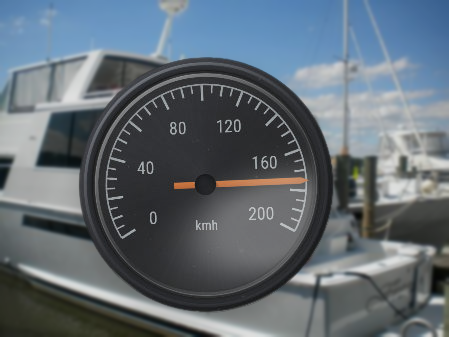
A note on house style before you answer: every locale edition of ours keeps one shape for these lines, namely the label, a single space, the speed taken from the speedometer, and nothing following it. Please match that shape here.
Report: 175 km/h
